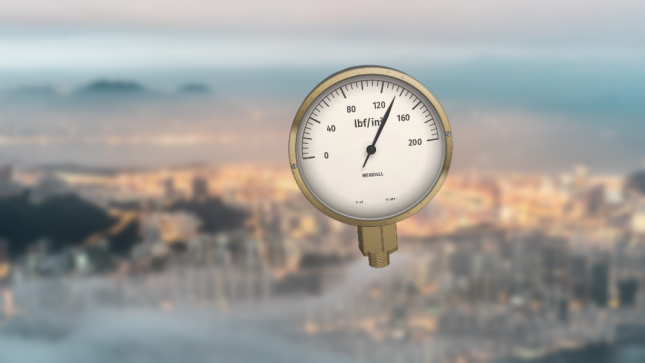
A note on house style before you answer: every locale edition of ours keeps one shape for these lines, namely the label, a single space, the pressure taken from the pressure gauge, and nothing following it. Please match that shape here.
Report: 135 psi
